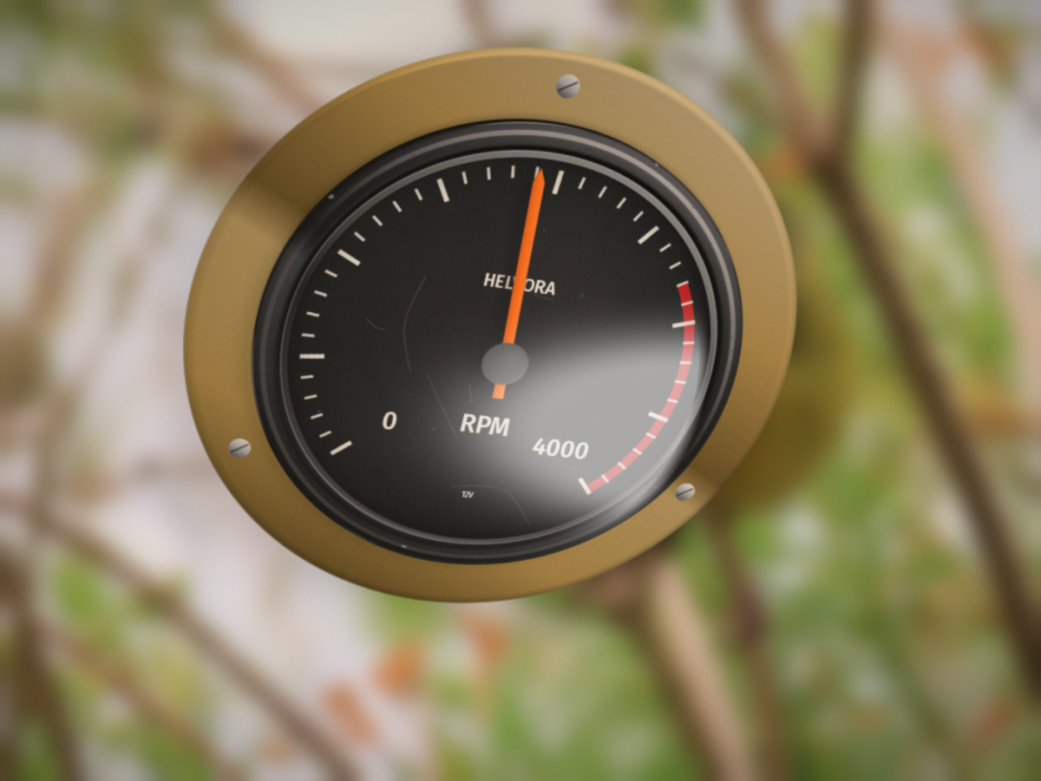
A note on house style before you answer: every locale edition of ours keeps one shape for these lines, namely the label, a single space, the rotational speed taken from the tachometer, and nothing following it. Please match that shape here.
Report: 1900 rpm
